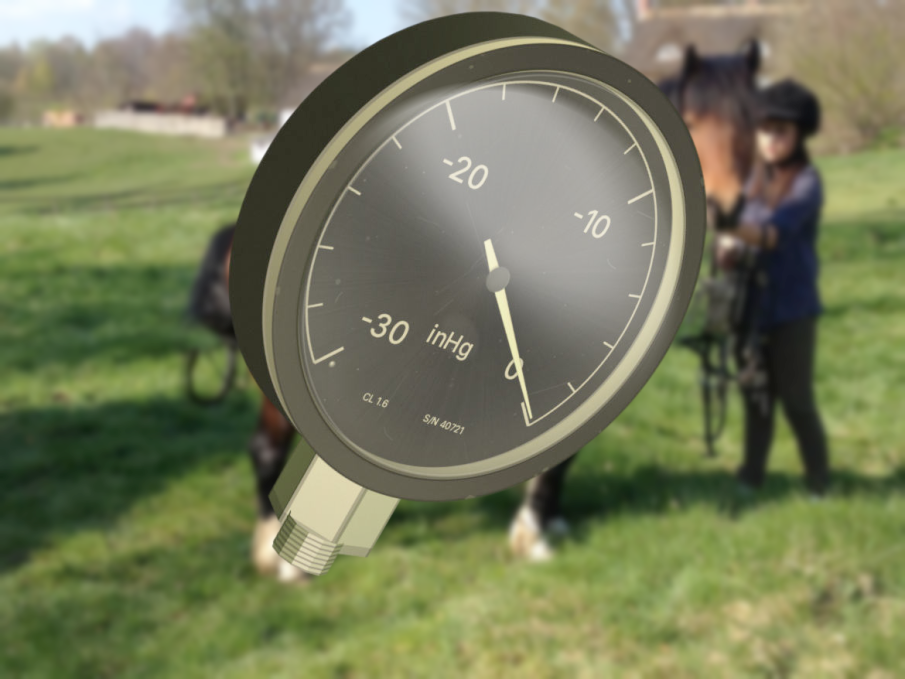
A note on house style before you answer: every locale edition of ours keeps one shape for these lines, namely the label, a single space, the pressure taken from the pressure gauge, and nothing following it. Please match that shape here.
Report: 0 inHg
